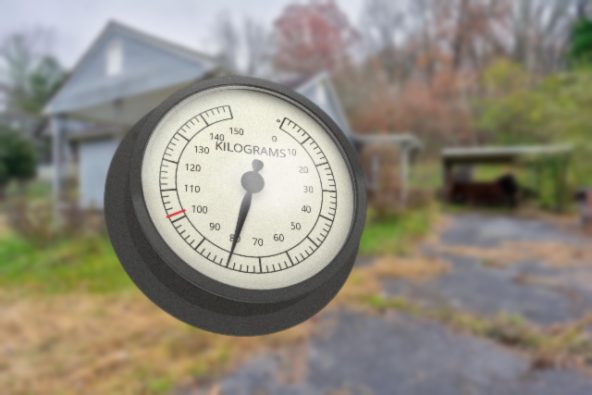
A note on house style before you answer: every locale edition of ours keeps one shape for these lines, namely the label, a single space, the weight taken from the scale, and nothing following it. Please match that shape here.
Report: 80 kg
